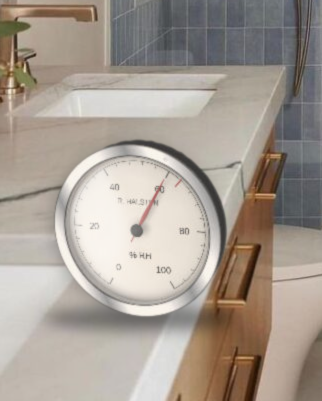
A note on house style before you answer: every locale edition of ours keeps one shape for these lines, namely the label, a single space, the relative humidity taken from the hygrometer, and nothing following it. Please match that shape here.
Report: 60 %
